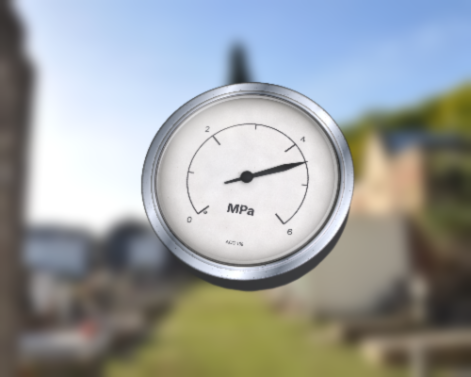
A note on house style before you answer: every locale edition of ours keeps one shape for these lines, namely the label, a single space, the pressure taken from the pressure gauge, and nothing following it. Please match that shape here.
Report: 4.5 MPa
